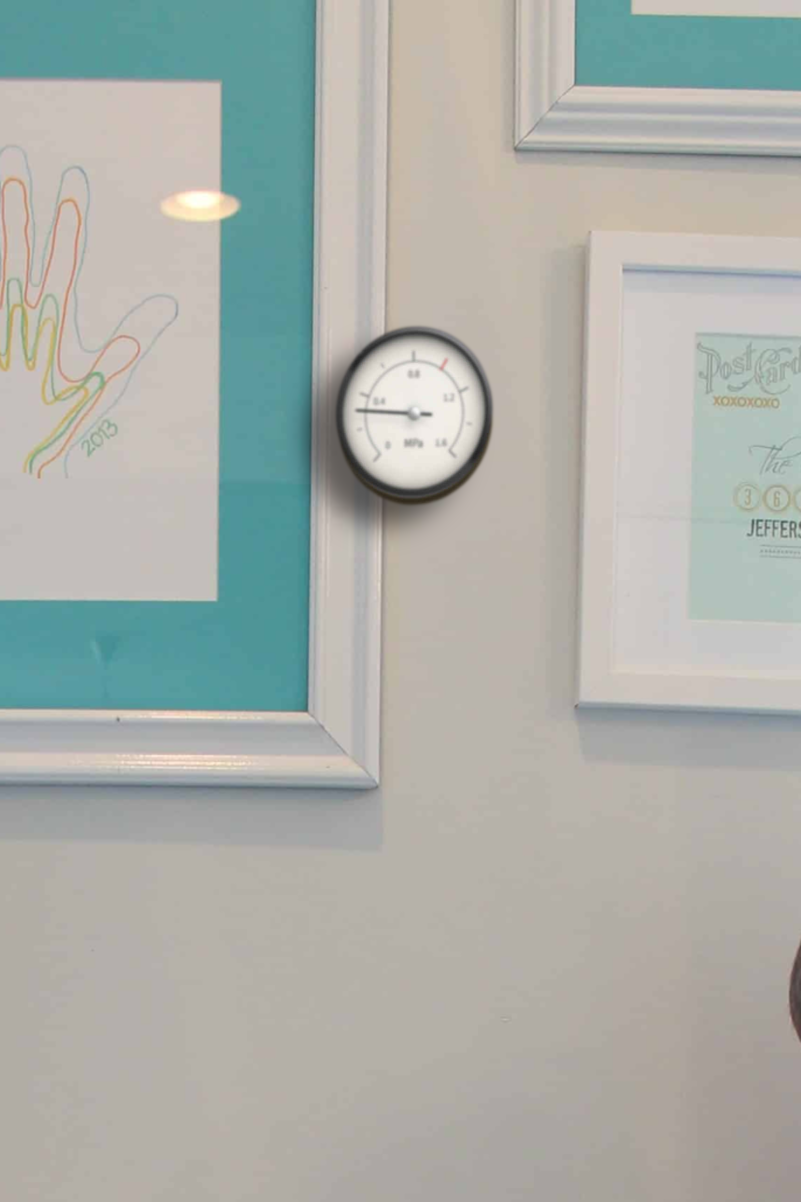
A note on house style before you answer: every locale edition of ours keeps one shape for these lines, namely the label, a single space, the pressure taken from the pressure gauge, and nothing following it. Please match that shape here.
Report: 0.3 MPa
